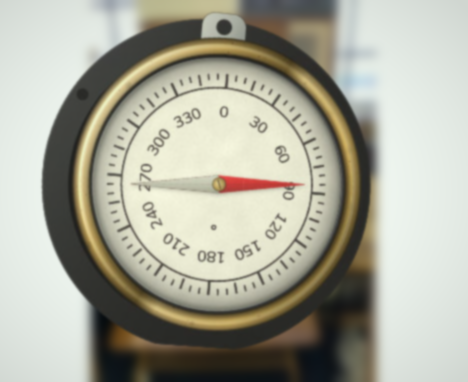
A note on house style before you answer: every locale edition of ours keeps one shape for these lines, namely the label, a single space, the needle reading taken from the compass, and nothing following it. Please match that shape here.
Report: 85 °
